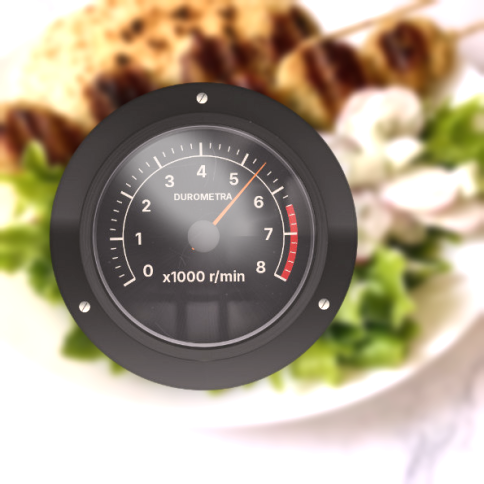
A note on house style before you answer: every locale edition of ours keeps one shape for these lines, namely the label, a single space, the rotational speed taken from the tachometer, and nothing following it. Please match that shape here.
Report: 5400 rpm
